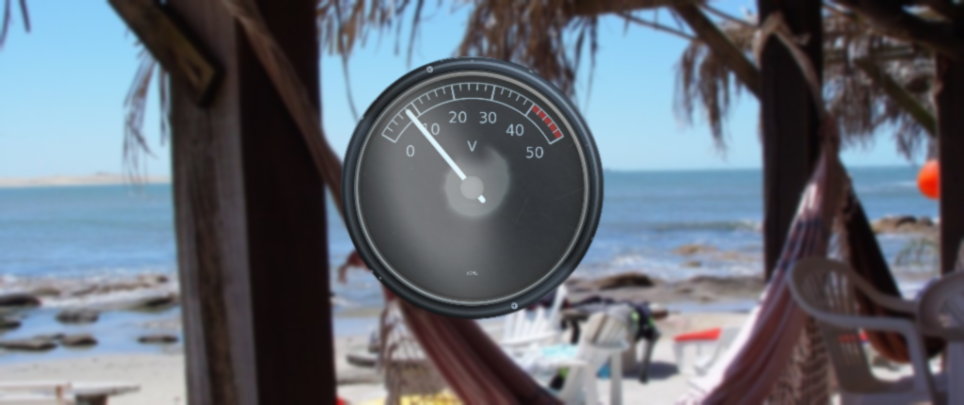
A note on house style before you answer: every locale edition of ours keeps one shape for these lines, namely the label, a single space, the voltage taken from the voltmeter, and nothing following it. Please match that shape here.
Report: 8 V
